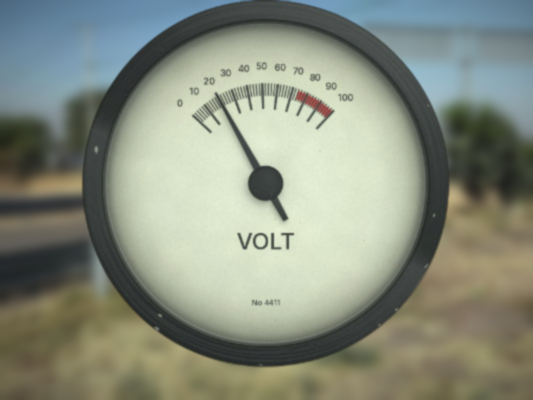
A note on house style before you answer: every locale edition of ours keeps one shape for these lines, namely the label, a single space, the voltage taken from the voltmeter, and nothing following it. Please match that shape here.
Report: 20 V
